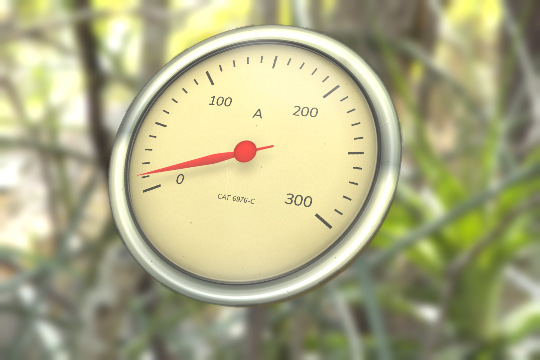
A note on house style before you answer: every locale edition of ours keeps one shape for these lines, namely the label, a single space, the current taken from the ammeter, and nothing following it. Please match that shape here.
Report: 10 A
